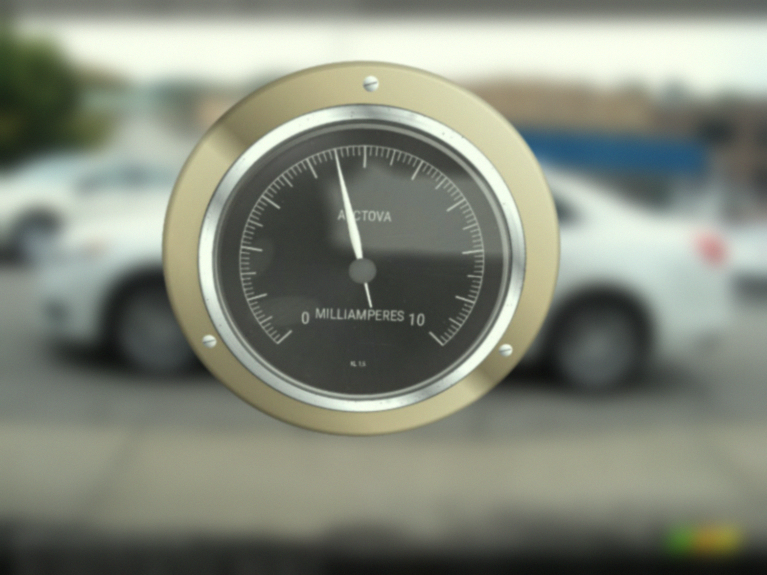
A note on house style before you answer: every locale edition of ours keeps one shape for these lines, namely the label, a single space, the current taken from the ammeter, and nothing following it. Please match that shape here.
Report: 4.5 mA
